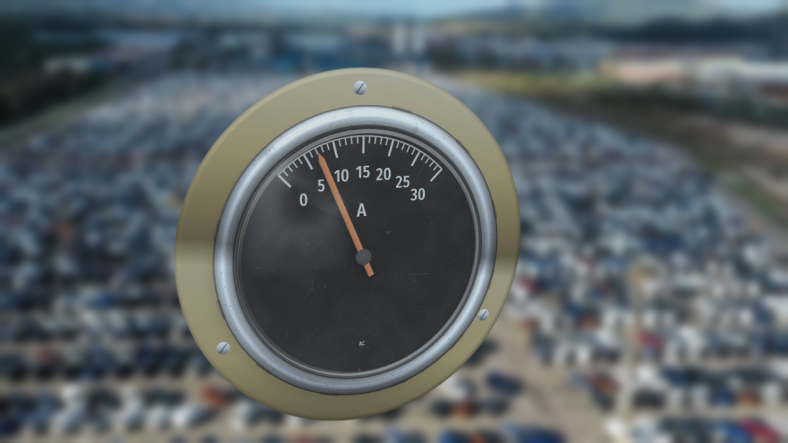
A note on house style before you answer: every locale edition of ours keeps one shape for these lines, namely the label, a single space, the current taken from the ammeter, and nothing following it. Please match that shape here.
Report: 7 A
